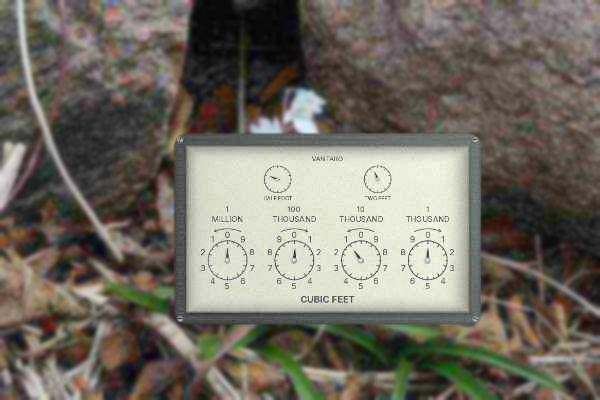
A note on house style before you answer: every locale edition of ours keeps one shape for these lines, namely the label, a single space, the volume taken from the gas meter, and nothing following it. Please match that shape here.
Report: 1000 ft³
